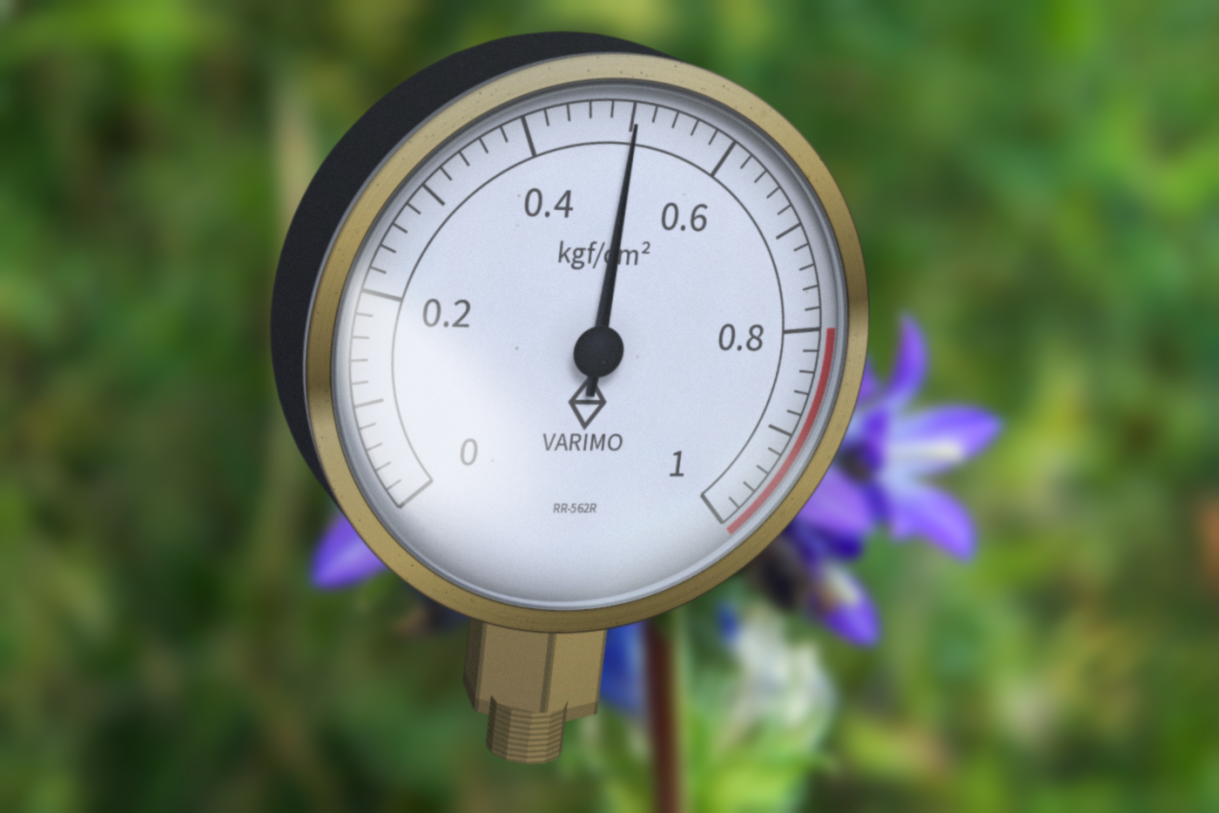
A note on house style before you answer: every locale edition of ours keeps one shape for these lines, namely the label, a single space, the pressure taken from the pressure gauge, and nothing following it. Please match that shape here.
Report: 0.5 kg/cm²
